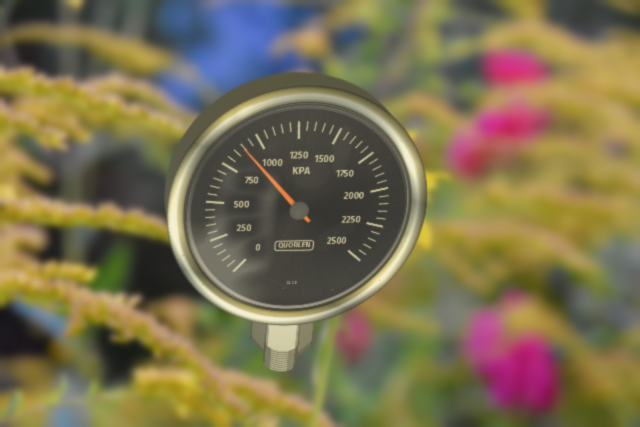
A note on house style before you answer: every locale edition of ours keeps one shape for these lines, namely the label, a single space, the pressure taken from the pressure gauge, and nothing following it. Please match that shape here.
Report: 900 kPa
